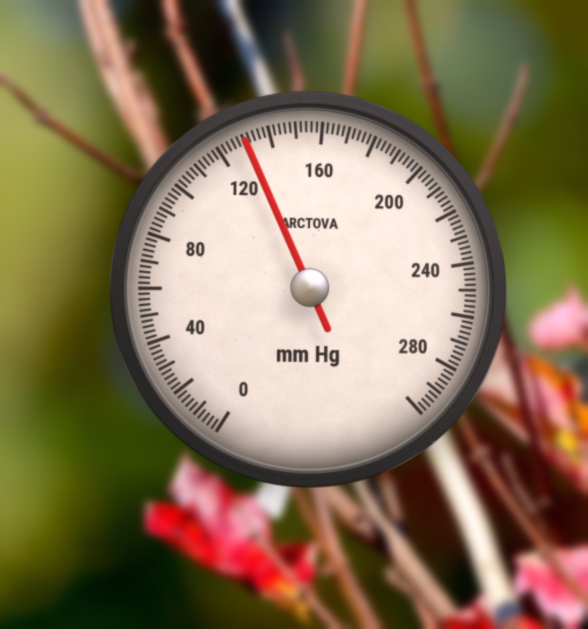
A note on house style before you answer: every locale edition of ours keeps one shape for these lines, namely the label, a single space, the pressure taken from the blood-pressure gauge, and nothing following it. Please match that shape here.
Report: 130 mmHg
